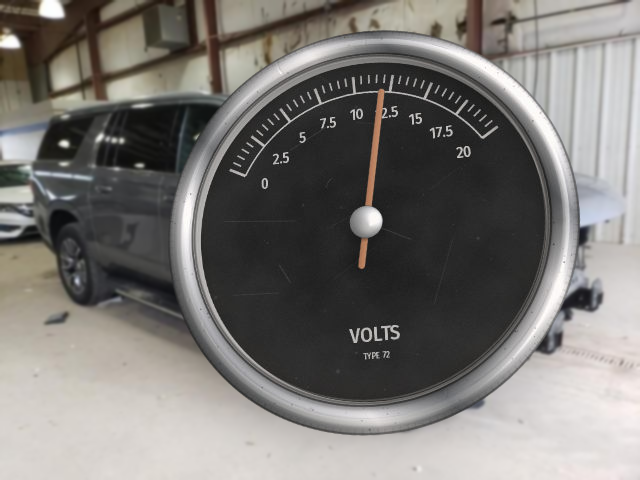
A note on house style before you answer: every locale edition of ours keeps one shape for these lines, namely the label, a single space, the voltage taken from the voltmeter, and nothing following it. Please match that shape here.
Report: 12 V
